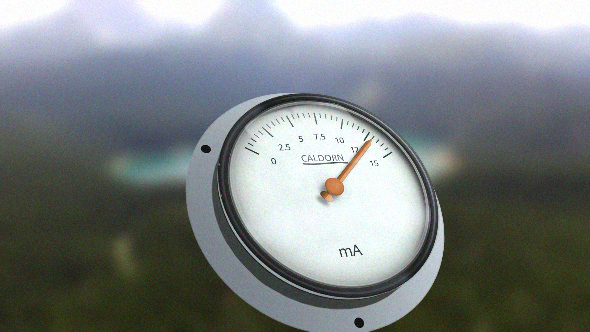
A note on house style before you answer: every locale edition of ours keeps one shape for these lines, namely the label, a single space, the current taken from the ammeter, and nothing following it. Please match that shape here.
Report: 13 mA
